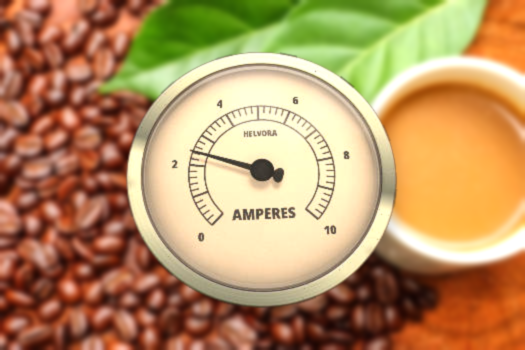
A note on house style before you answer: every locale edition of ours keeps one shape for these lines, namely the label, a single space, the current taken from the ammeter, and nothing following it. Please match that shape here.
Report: 2.4 A
